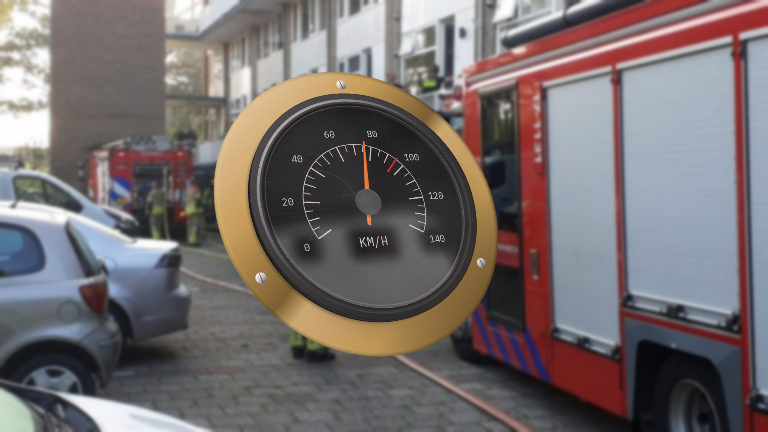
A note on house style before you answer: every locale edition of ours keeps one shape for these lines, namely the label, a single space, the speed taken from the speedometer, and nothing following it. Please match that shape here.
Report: 75 km/h
